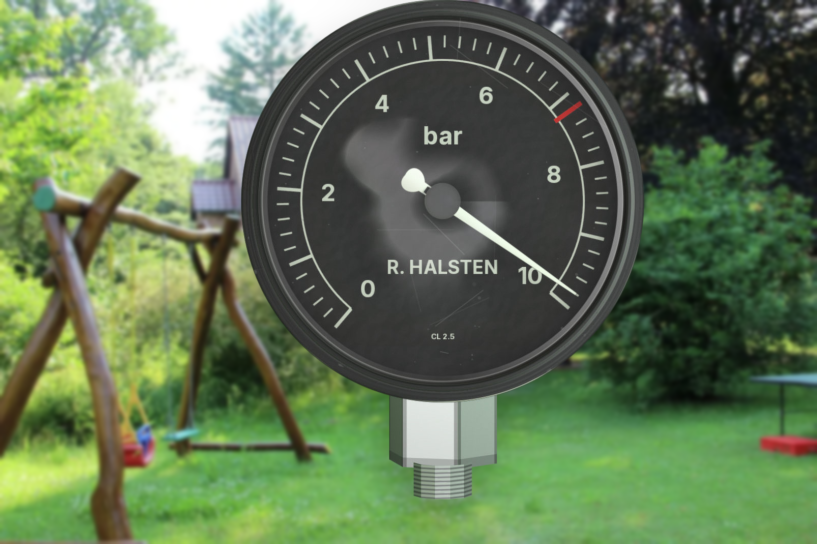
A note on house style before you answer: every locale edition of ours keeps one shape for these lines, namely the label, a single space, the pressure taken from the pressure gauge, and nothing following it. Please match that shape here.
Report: 9.8 bar
